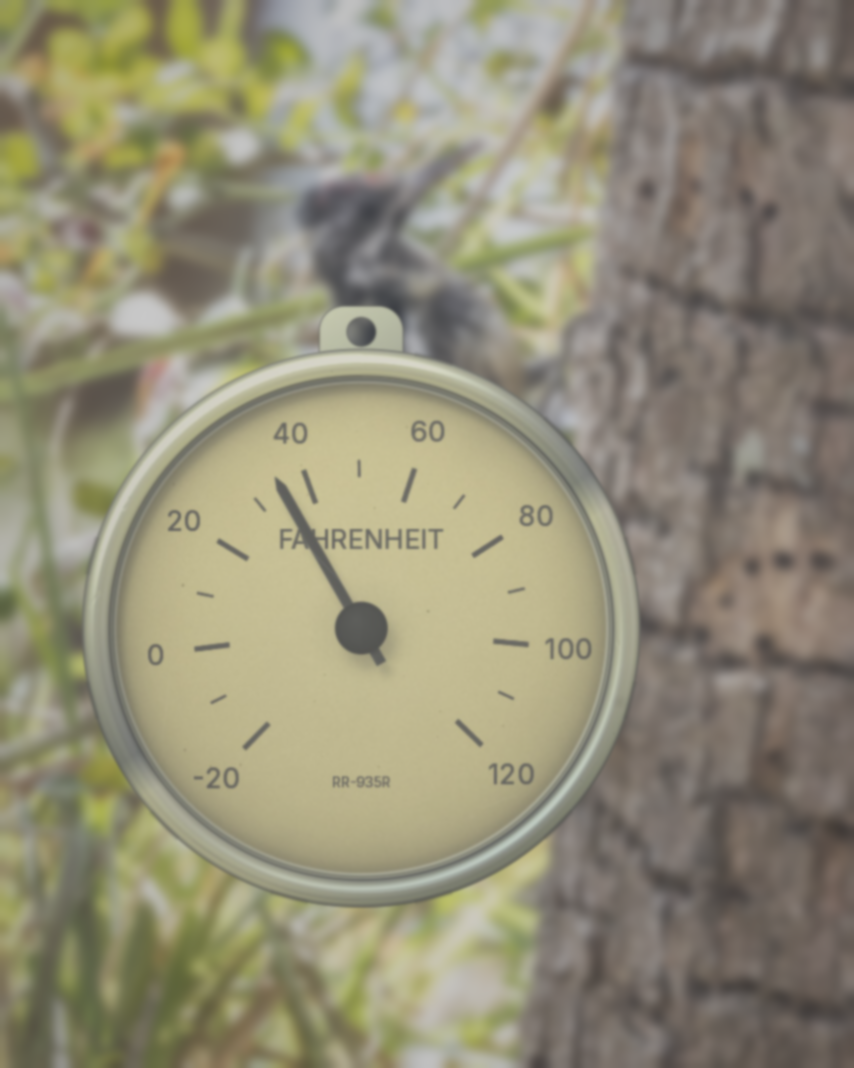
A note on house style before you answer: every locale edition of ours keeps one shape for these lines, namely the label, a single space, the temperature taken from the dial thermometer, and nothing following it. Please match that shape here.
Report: 35 °F
